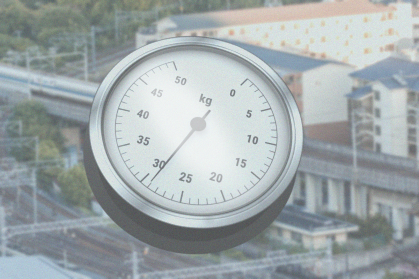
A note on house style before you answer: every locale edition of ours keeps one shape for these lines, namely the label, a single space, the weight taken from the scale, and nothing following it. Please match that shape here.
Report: 29 kg
